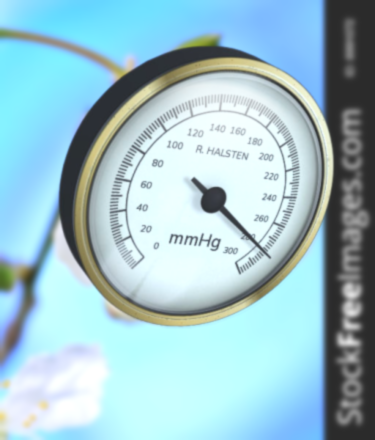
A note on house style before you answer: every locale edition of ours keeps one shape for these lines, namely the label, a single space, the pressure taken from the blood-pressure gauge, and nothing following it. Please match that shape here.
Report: 280 mmHg
